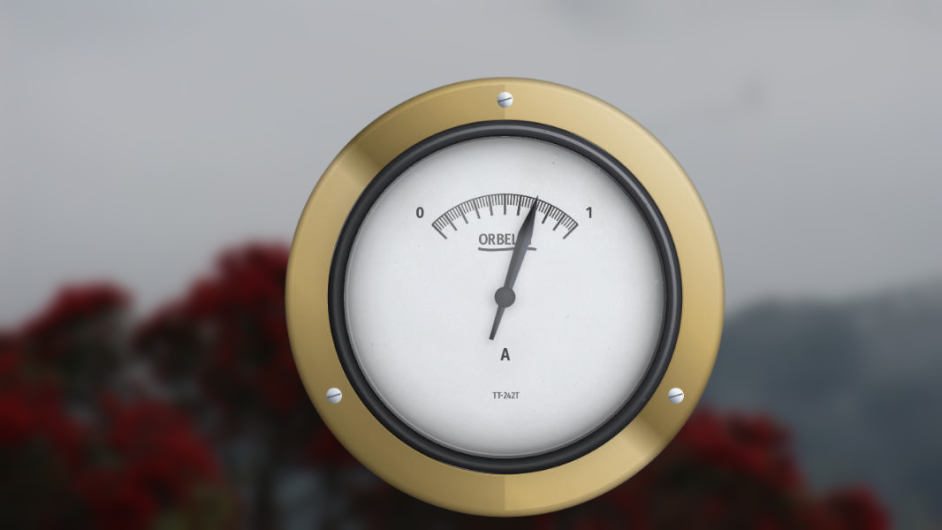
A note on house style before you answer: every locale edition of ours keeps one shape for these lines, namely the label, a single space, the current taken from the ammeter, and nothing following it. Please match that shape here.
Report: 0.7 A
